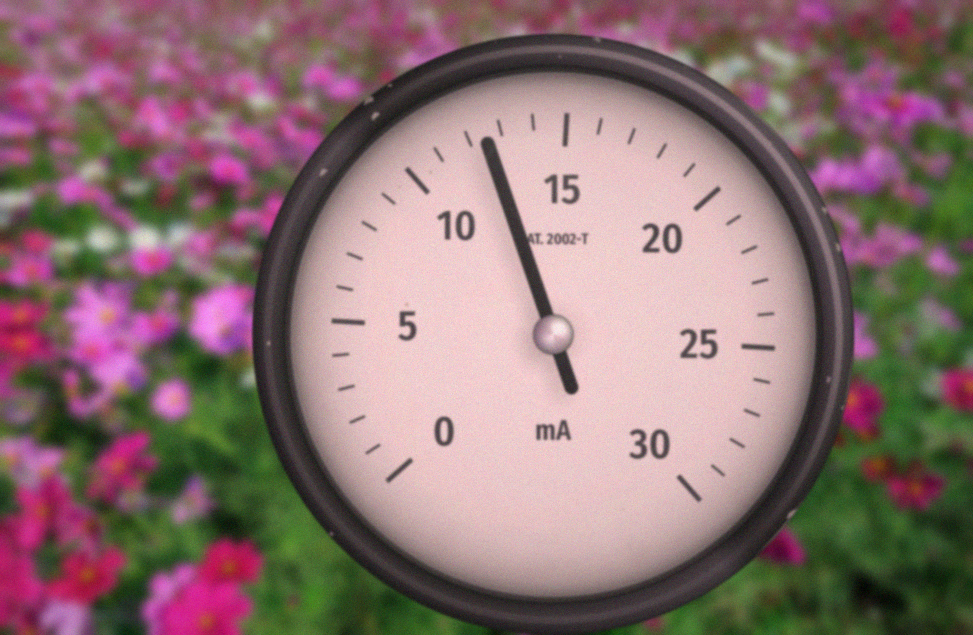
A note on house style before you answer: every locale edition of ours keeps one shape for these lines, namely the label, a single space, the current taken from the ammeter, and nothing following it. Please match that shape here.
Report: 12.5 mA
